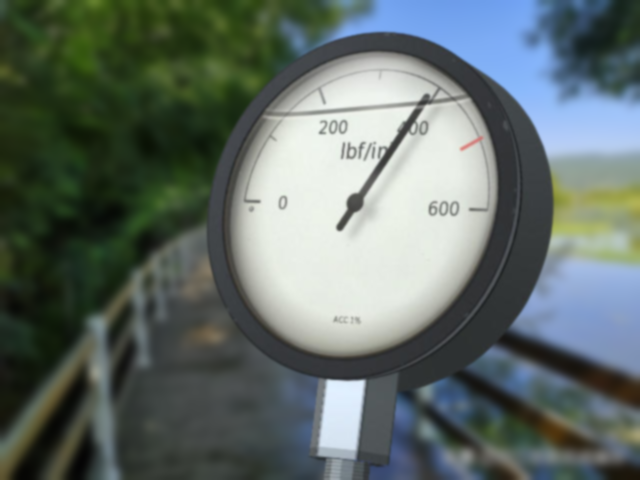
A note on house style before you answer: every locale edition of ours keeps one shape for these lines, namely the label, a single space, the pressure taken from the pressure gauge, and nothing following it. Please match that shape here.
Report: 400 psi
